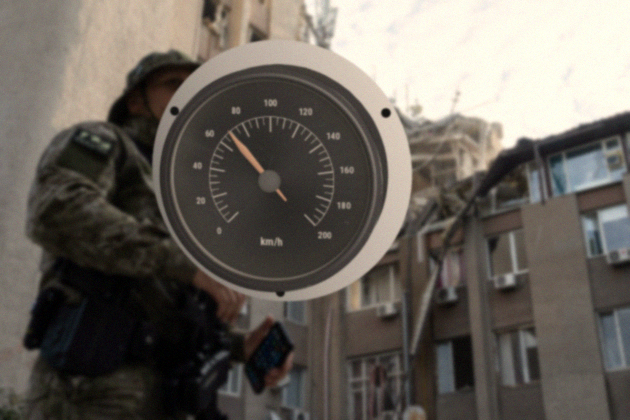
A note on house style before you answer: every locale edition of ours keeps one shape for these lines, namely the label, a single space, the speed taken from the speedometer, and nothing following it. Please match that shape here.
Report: 70 km/h
